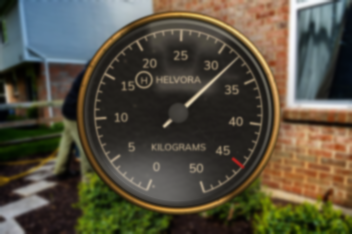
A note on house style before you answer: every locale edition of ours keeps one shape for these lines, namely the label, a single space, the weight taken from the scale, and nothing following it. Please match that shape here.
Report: 32 kg
